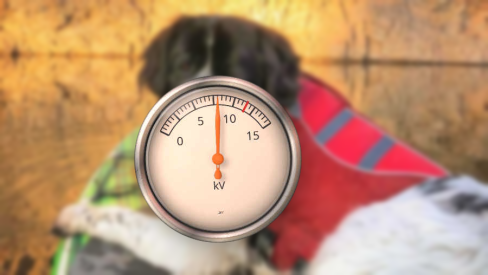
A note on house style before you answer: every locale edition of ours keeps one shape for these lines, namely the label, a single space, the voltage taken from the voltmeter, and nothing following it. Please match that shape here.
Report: 8 kV
